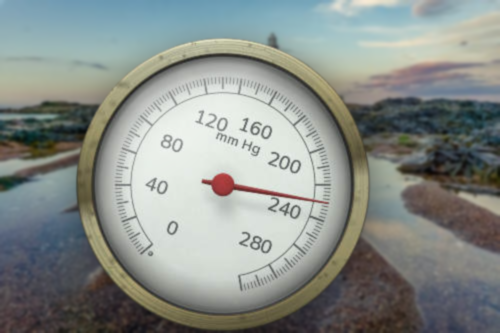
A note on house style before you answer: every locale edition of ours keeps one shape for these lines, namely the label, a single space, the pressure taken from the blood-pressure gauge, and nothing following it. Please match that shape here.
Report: 230 mmHg
